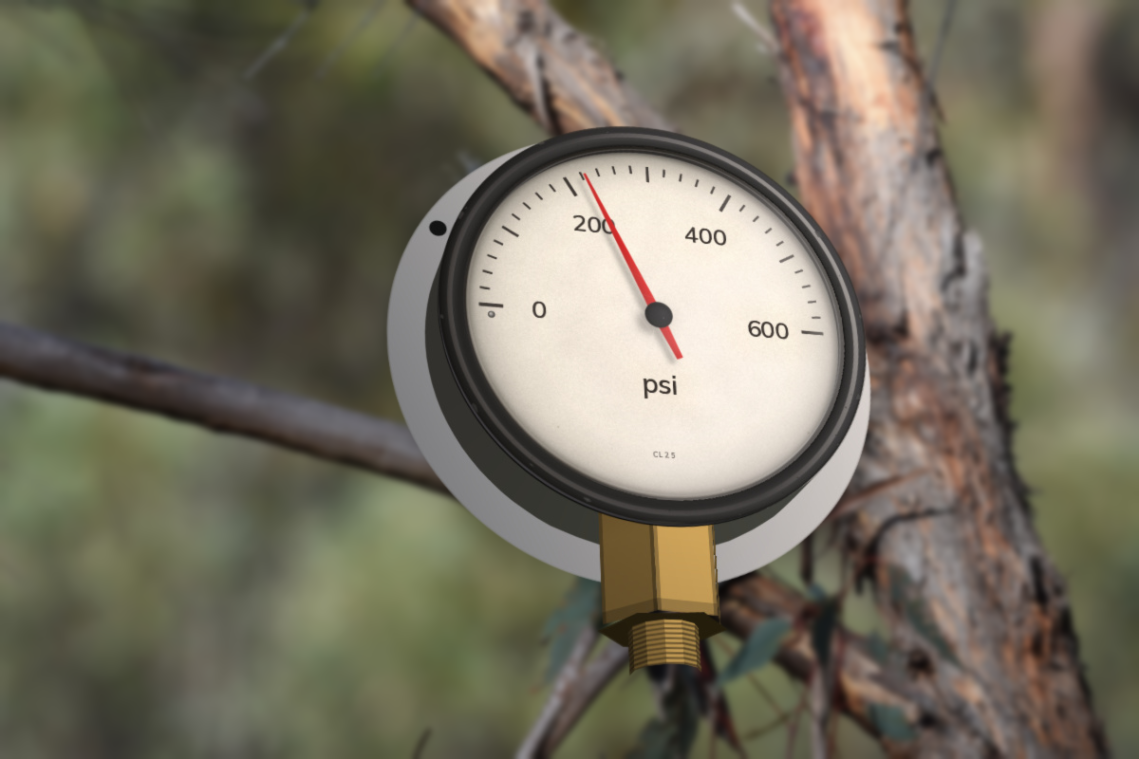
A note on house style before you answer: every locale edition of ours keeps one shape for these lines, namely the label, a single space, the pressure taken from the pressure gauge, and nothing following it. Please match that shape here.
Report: 220 psi
